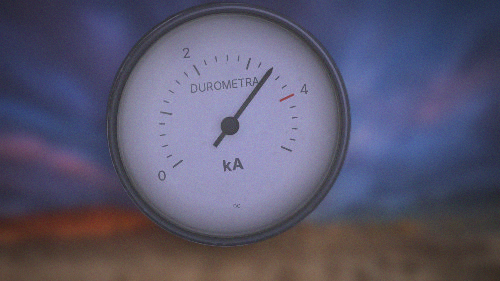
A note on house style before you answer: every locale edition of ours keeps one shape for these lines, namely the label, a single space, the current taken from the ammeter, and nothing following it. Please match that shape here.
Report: 3.4 kA
